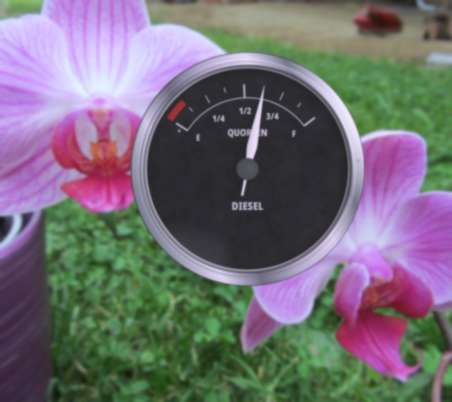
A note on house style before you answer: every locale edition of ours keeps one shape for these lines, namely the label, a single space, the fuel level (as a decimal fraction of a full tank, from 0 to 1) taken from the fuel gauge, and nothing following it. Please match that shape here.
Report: 0.625
